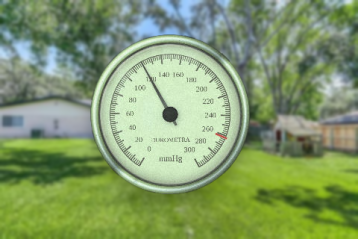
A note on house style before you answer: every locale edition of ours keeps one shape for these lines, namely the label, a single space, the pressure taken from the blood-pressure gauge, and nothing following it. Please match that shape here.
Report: 120 mmHg
